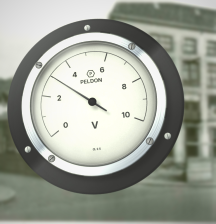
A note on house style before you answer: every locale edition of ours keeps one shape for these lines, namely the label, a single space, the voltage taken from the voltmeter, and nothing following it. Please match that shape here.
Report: 3 V
